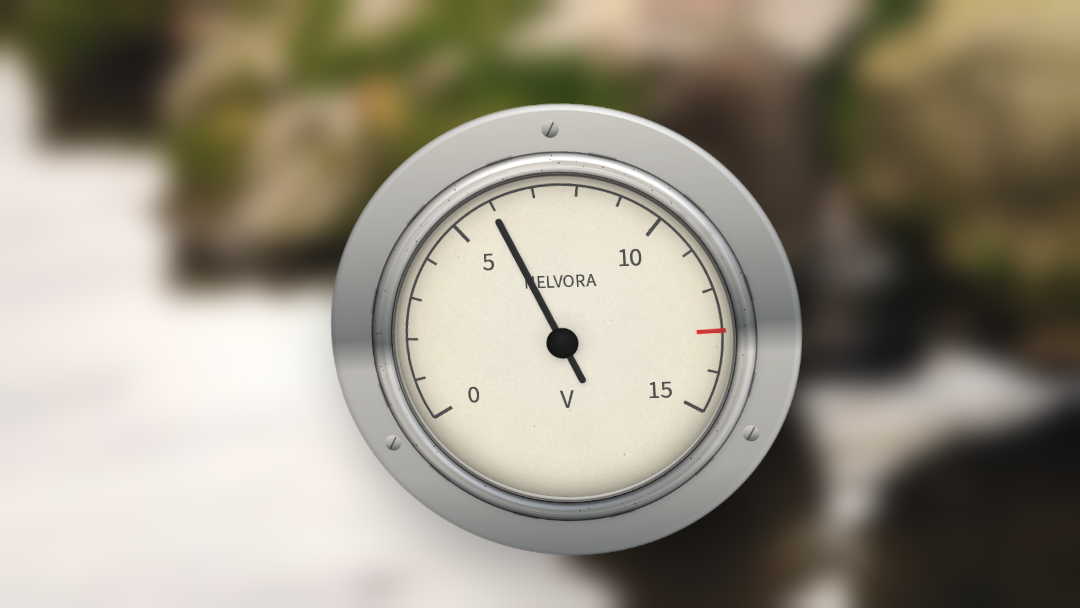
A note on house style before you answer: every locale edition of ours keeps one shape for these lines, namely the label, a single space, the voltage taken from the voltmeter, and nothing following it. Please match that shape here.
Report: 6 V
